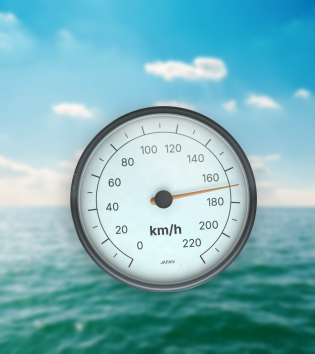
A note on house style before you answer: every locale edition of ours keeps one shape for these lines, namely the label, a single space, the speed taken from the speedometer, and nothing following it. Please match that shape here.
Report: 170 km/h
